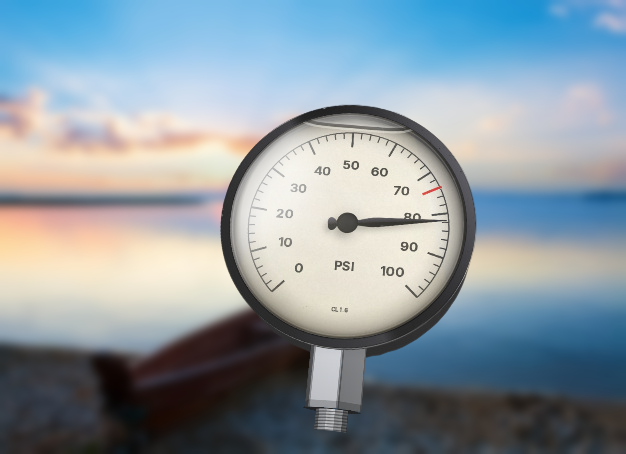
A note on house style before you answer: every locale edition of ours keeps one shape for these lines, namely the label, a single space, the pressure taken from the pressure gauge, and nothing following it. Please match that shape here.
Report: 82 psi
